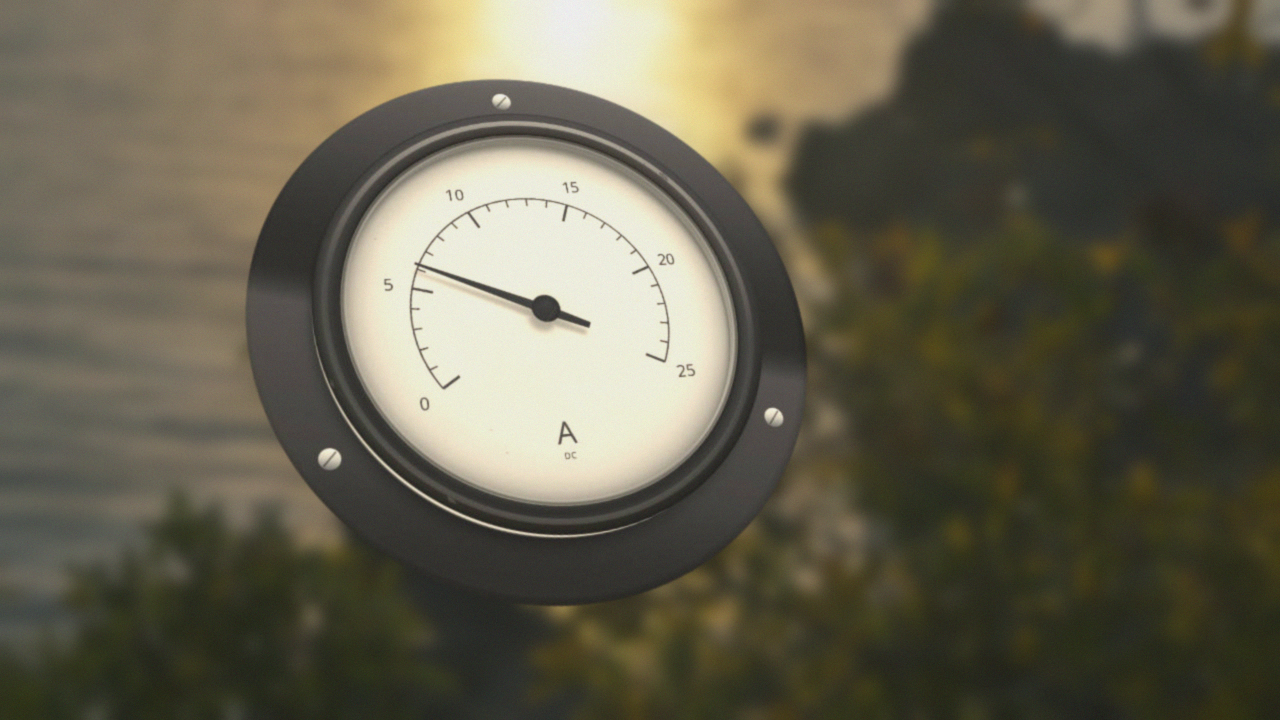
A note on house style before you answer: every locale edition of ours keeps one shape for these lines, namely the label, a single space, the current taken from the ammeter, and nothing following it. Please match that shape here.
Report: 6 A
